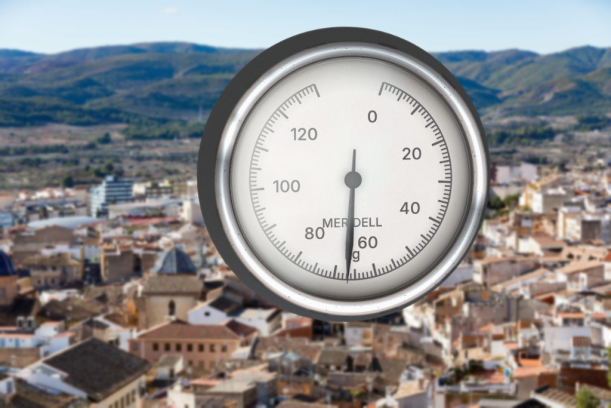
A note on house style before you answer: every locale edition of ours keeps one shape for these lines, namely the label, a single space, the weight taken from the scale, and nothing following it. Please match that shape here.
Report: 67 kg
